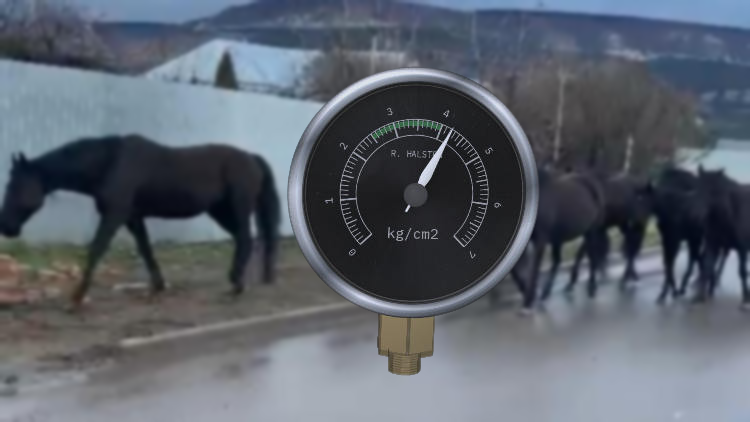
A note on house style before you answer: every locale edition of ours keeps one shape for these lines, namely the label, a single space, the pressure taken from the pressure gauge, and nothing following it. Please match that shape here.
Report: 4.2 kg/cm²
